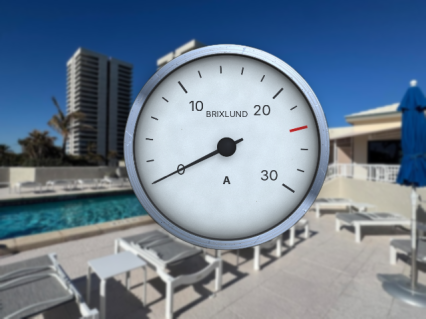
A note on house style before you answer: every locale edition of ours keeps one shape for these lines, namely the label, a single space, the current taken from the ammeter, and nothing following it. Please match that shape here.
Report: 0 A
